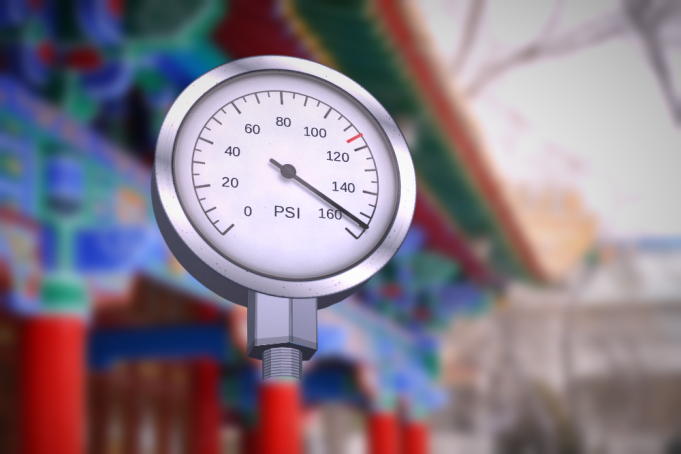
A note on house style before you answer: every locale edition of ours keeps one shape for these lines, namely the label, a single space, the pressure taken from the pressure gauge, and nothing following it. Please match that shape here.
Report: 155 psi
